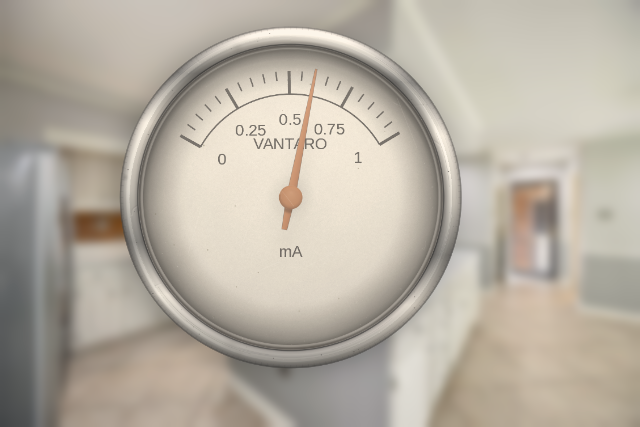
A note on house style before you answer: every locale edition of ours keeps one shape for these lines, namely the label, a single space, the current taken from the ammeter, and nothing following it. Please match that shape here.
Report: 0.6 mA
